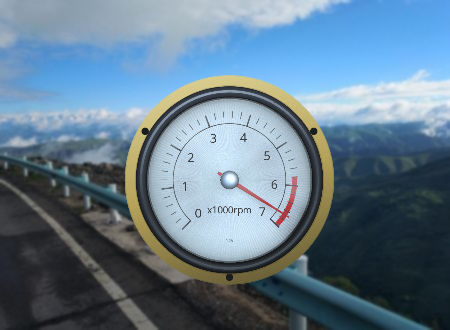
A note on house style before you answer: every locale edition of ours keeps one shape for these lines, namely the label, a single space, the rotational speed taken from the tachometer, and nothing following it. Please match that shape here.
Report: 6700 rpm
